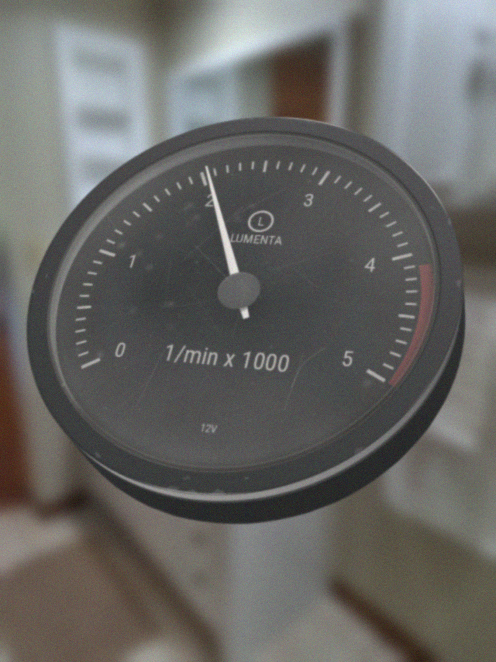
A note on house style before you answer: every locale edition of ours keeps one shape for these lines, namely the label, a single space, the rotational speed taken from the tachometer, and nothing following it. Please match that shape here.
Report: 2050 rpm
